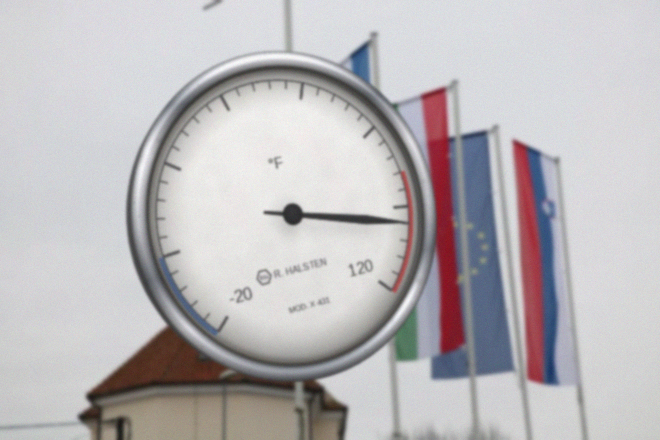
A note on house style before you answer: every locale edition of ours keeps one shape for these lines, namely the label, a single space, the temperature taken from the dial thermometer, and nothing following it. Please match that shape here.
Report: 104 °F
